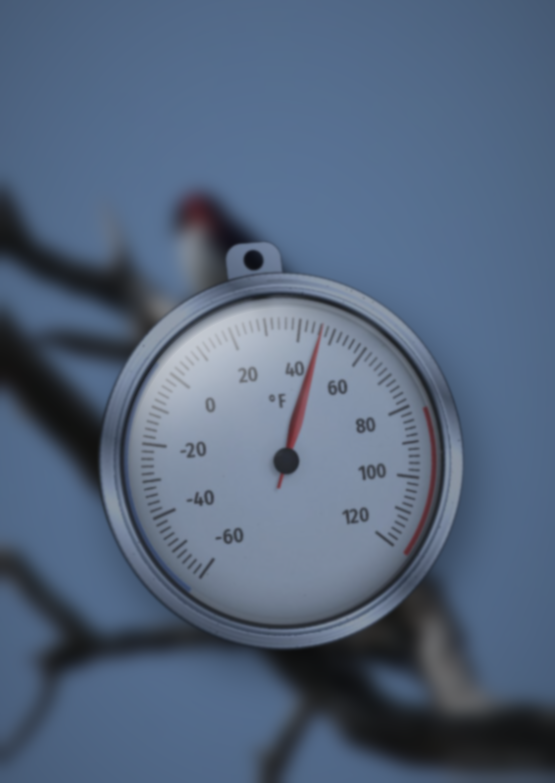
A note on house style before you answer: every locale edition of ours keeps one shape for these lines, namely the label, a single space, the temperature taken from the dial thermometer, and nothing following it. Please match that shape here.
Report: 46 °F
